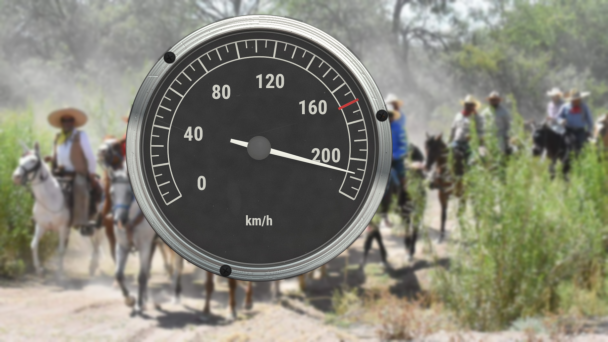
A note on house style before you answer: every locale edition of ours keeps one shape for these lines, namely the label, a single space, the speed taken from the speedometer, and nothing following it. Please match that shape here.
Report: 207.5 km/h
